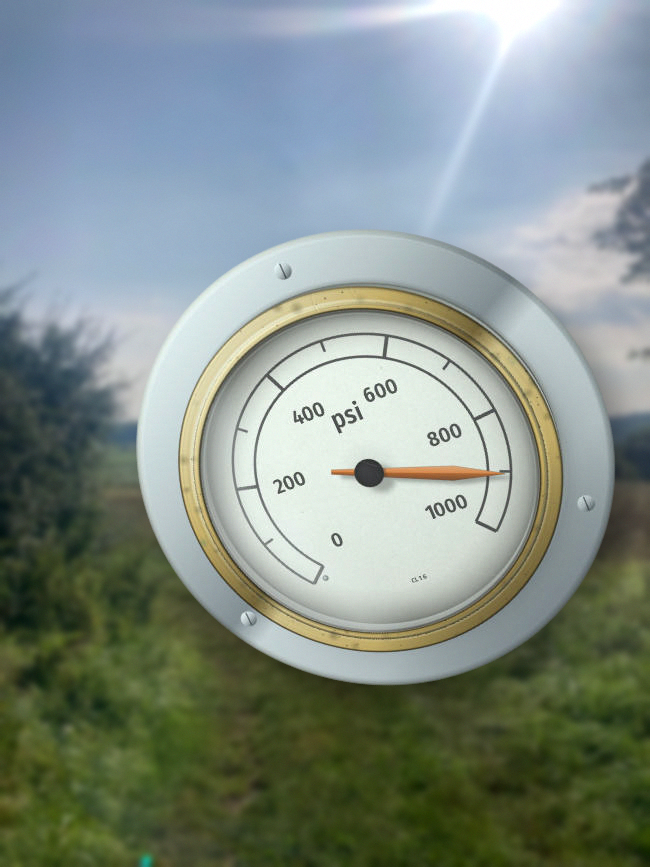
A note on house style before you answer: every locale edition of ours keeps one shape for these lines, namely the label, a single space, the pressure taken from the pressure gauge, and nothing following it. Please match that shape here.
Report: 900 psi
